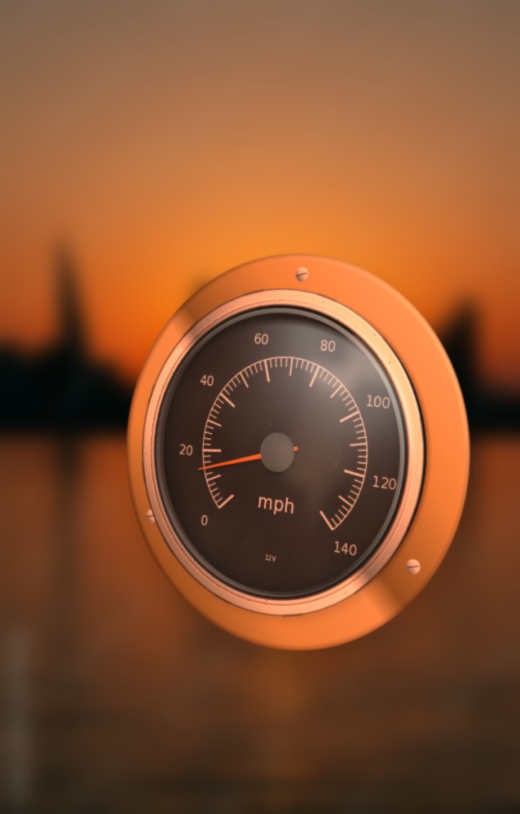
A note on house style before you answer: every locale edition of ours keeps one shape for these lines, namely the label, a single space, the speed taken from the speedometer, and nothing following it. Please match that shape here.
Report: 14 mph
